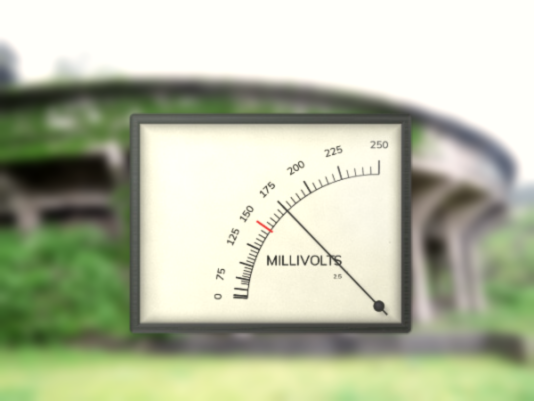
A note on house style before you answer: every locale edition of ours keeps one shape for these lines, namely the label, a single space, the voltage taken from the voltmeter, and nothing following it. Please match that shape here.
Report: 175 mV
